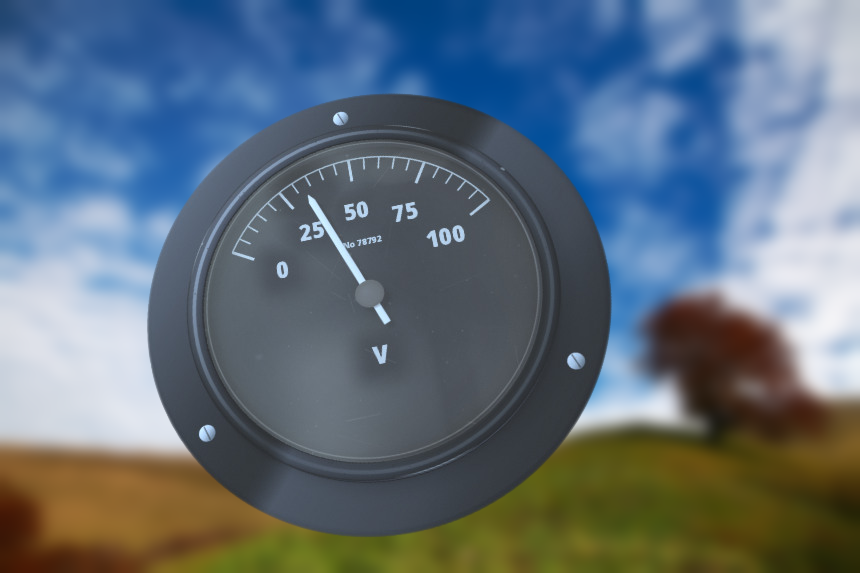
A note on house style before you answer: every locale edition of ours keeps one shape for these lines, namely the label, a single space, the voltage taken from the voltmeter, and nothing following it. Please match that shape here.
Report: 32.5 V
